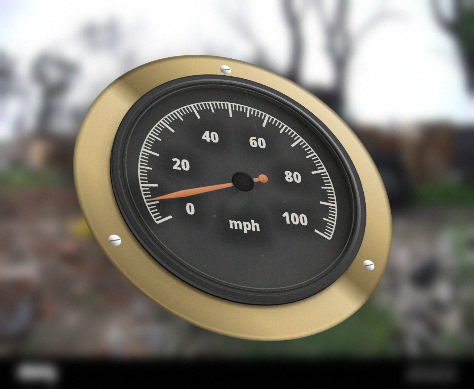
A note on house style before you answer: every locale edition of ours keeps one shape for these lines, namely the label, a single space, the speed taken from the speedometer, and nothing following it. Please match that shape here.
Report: 5 mph
